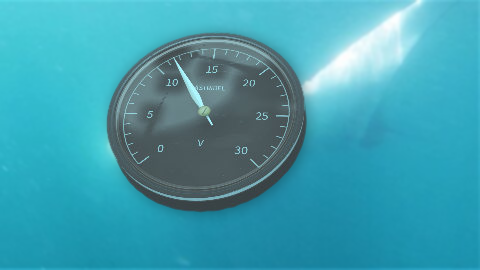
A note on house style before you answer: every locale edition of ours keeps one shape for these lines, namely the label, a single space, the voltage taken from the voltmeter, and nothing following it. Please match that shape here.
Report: 11.5 V
